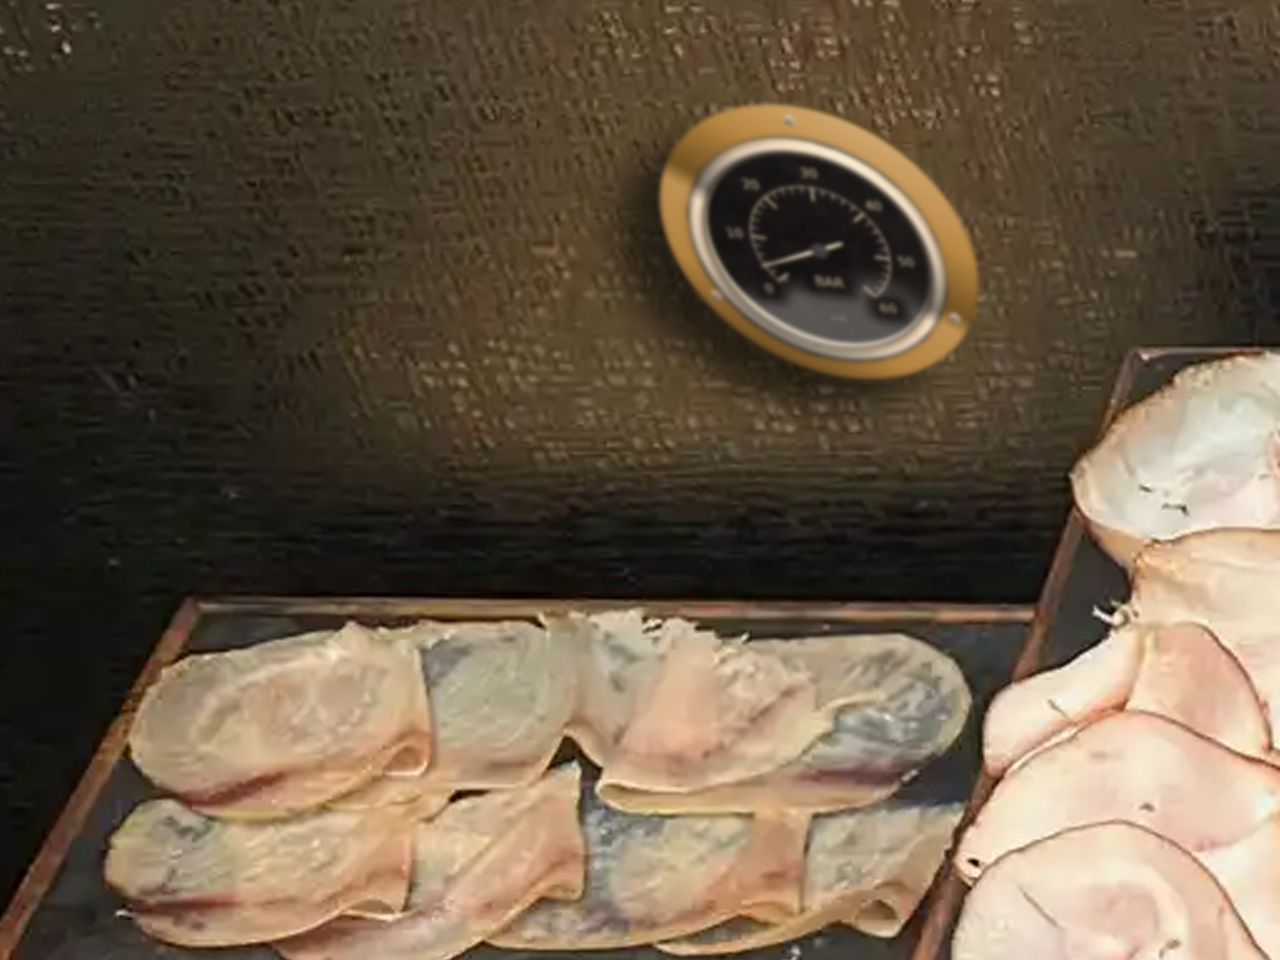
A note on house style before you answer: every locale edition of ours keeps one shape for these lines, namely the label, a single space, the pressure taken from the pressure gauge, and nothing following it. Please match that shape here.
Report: 4 bar
